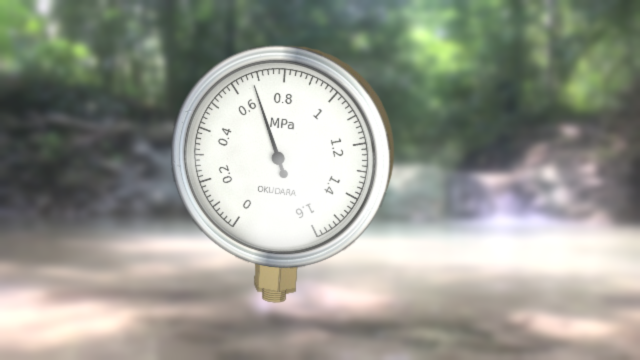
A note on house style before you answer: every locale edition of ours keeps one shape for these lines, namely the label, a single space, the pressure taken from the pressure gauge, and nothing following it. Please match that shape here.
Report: 0.68 MPa
